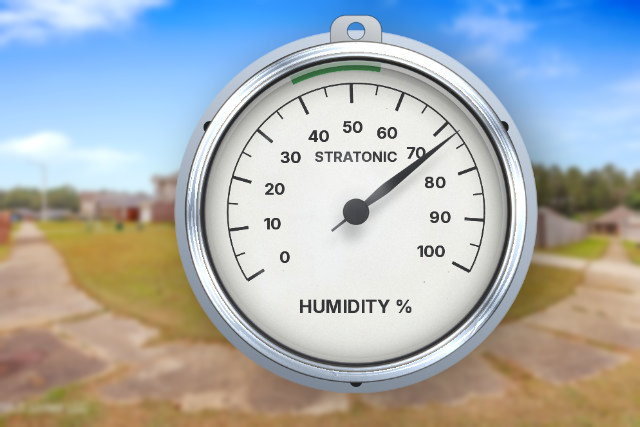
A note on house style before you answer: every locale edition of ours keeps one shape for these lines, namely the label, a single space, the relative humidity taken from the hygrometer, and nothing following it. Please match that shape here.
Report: 72.5 %
